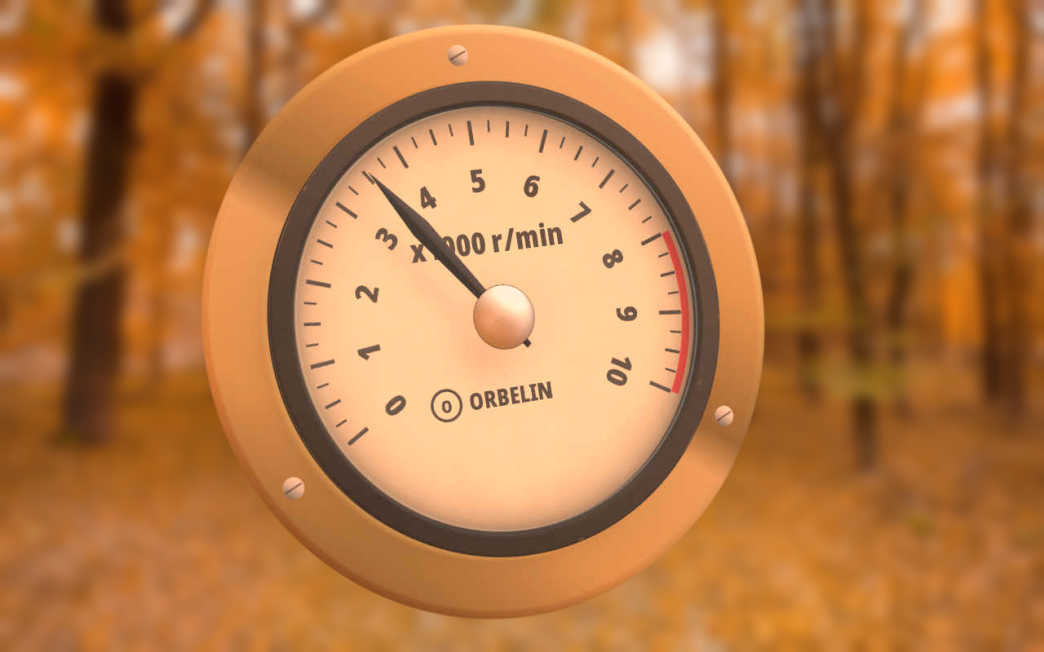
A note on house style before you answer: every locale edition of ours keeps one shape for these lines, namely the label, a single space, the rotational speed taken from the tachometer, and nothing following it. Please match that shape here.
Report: 3500 rpm
